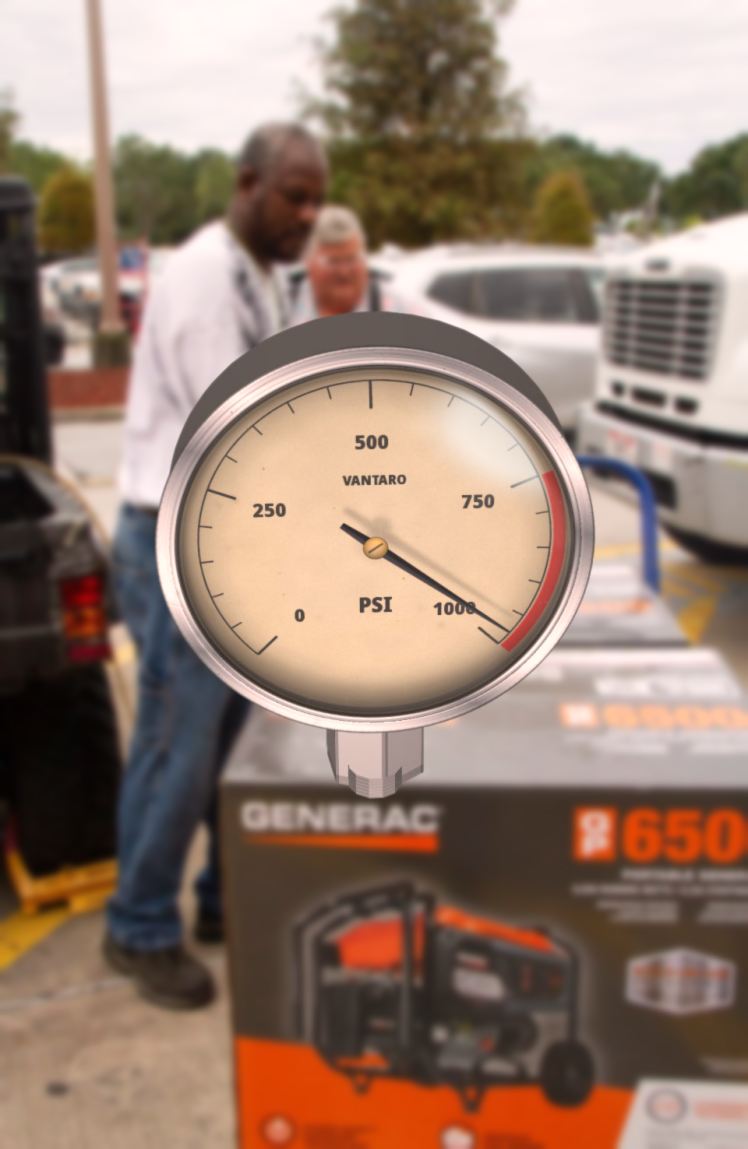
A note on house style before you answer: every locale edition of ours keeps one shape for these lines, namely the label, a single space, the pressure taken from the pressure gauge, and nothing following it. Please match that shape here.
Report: 975 psi
